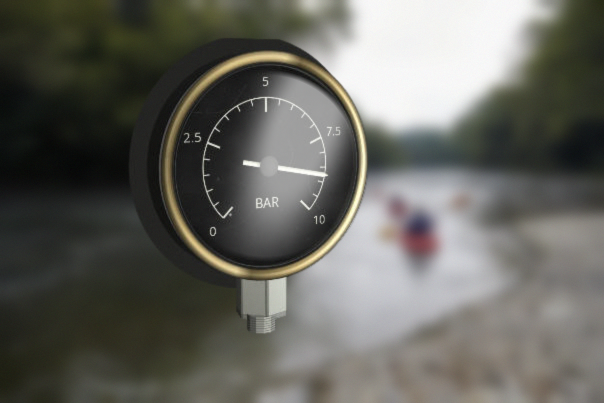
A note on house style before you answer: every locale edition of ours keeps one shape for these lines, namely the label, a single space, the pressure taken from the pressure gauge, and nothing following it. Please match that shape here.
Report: 8.75 bar
